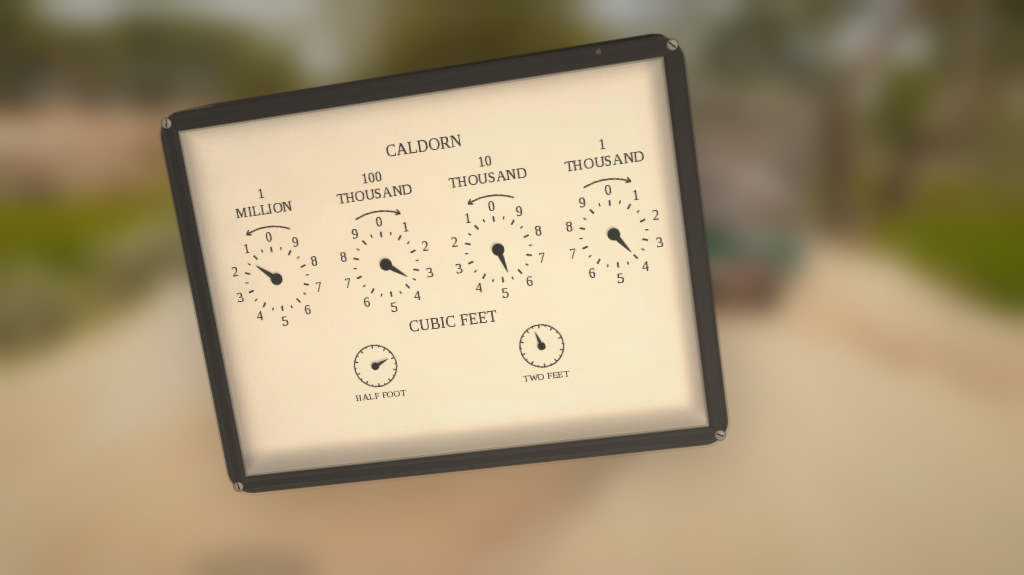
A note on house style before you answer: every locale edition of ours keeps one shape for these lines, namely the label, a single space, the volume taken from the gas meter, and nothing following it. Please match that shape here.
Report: 135400 ft³
